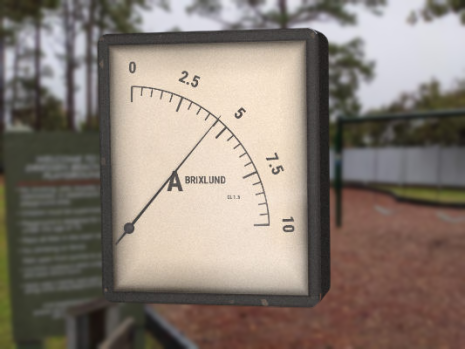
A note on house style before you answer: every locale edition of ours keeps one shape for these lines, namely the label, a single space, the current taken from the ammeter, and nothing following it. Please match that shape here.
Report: 4.5 A
